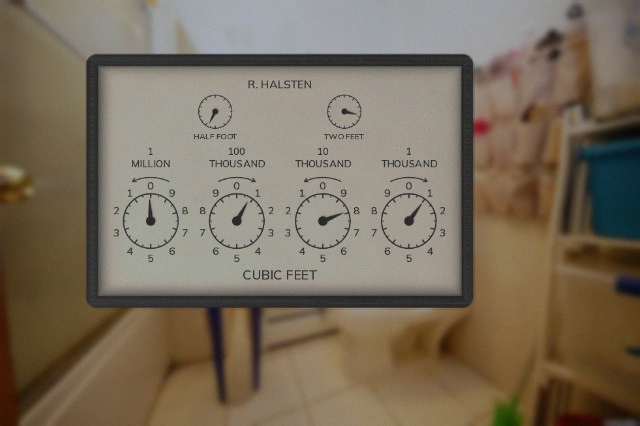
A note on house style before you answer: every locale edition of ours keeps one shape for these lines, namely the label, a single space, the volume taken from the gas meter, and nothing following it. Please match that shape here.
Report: 8100 ft³
